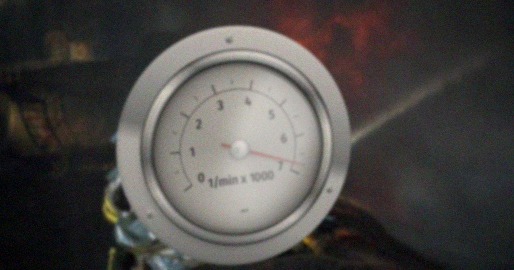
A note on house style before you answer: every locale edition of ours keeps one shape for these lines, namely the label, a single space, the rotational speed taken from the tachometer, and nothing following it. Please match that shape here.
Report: 6750 rpm
